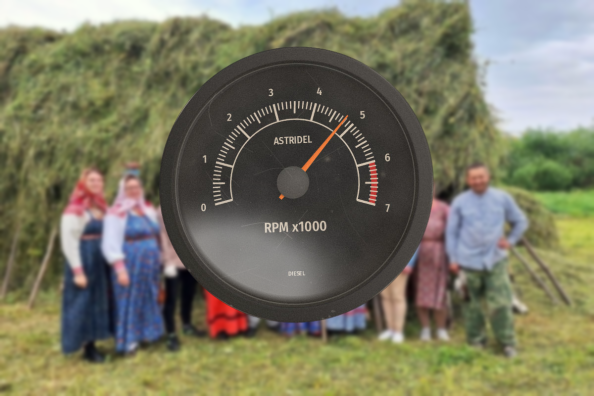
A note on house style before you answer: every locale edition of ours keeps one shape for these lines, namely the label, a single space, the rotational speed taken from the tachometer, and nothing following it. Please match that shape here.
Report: 4800 rpm
